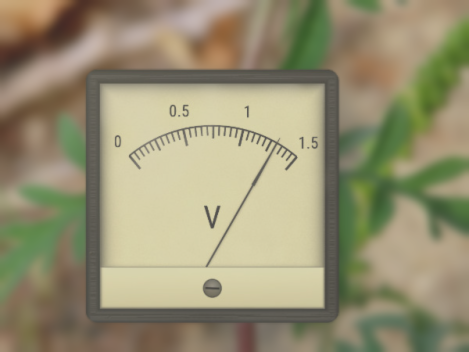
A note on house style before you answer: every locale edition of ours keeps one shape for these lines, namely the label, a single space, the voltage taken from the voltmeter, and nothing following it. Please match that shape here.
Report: 1.3 V
